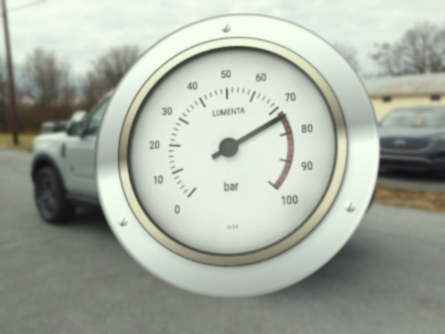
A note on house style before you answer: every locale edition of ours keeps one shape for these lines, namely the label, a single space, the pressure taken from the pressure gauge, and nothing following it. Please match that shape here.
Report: 74 bar
